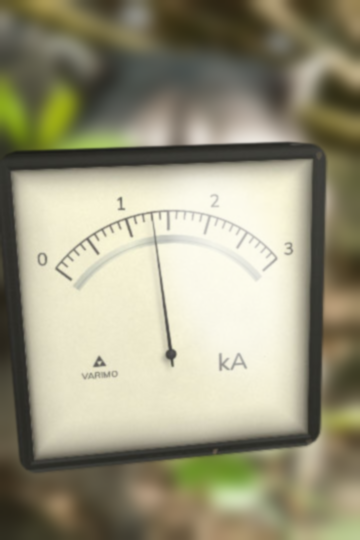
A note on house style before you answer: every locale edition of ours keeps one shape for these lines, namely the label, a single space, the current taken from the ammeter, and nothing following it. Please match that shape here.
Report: 1.3 kA
